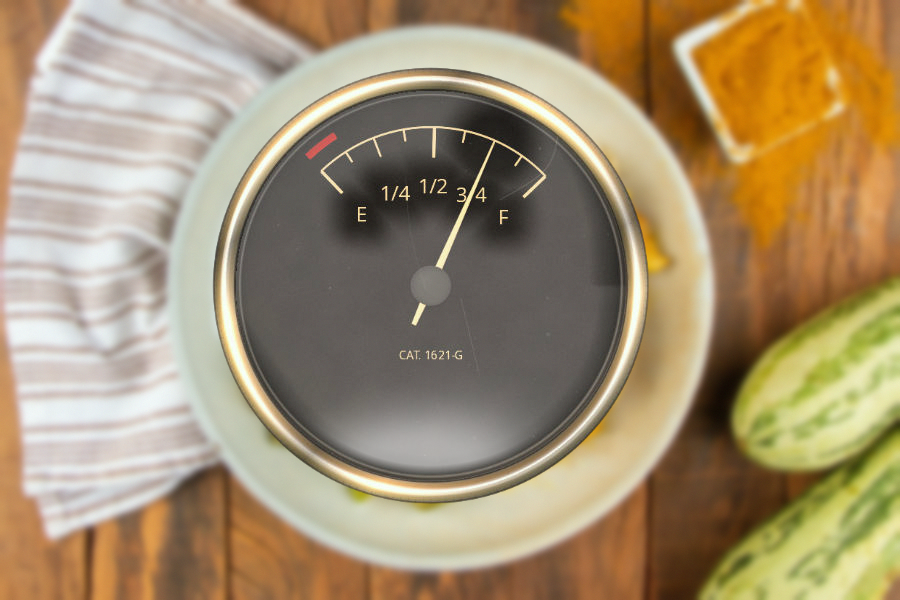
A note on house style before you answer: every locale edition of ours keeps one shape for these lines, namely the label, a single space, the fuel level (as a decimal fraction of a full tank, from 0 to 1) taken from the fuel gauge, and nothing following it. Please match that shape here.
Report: 0.75
